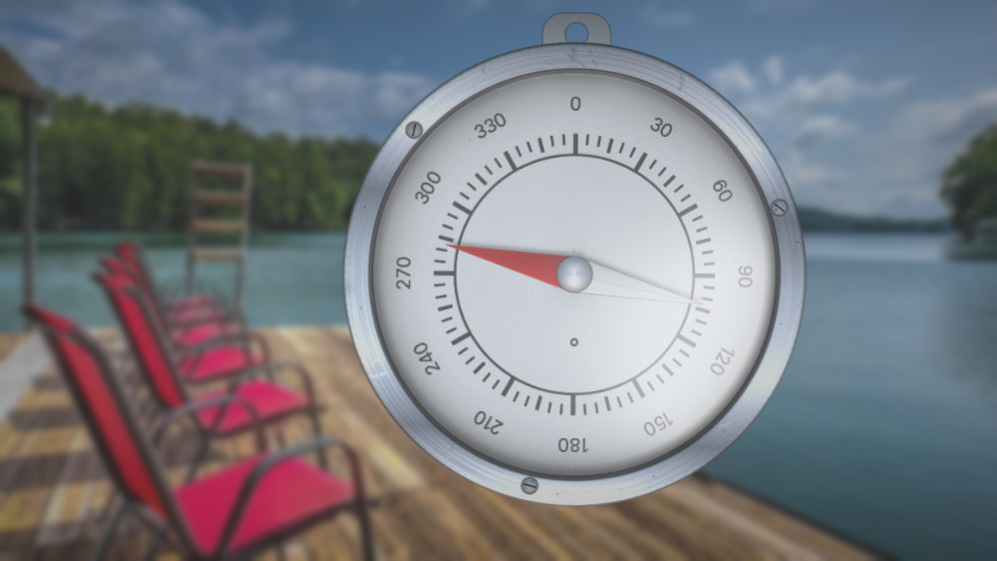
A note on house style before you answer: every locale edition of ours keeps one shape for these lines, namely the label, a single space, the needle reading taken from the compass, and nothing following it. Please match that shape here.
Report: 282.5 °
